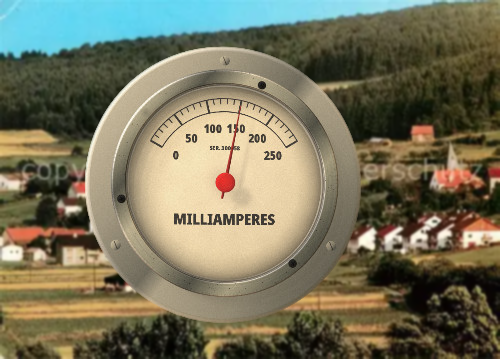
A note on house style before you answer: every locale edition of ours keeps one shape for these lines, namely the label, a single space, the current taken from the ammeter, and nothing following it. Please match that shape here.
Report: 150 mA
